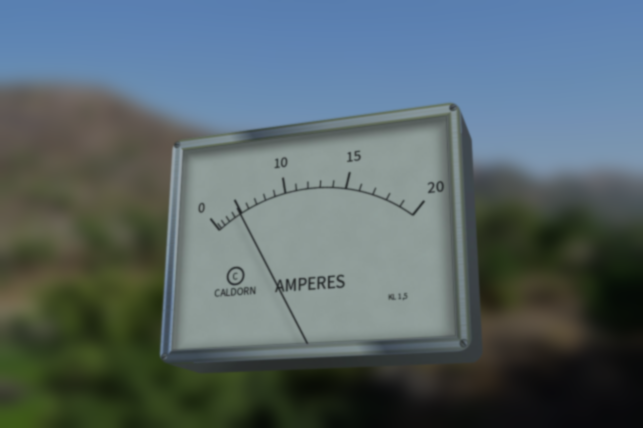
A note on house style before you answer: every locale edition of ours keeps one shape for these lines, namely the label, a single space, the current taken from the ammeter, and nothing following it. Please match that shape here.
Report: 5 A
